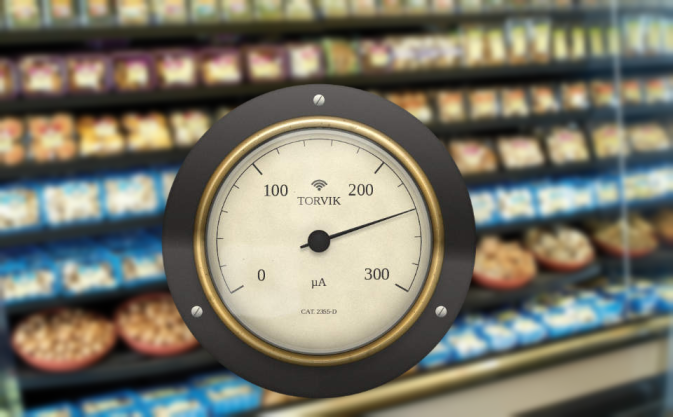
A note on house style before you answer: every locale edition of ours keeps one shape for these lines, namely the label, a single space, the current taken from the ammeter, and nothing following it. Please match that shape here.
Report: 240 µA
